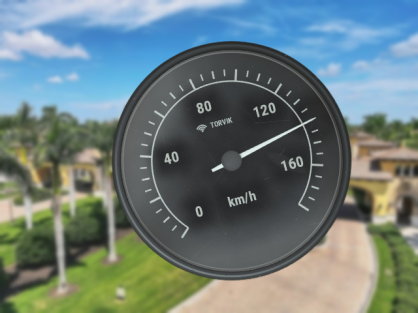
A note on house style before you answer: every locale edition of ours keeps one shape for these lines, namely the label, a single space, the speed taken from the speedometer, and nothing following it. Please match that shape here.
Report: 140 km/h
